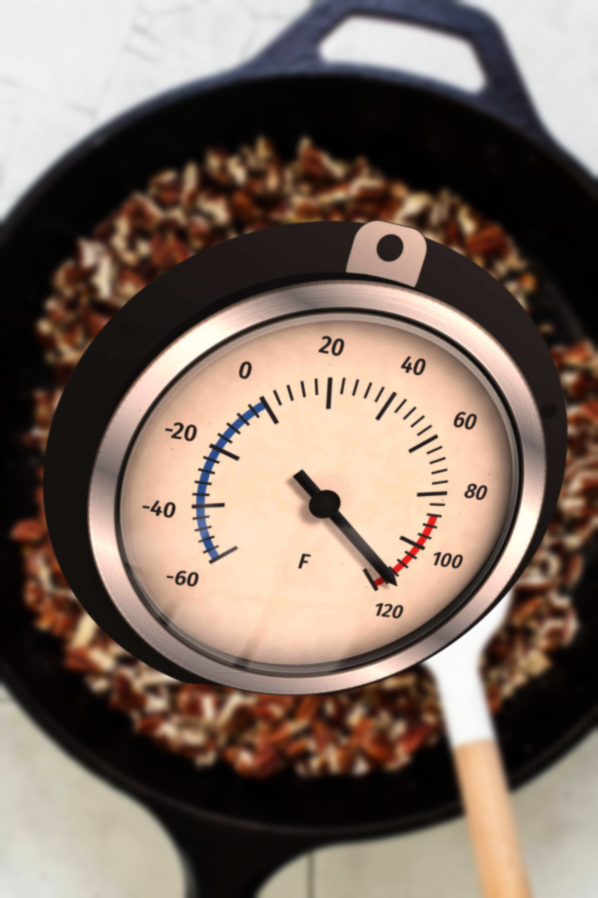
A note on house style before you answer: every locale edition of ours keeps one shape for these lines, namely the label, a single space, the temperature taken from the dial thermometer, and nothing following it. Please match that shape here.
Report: 114 °F
